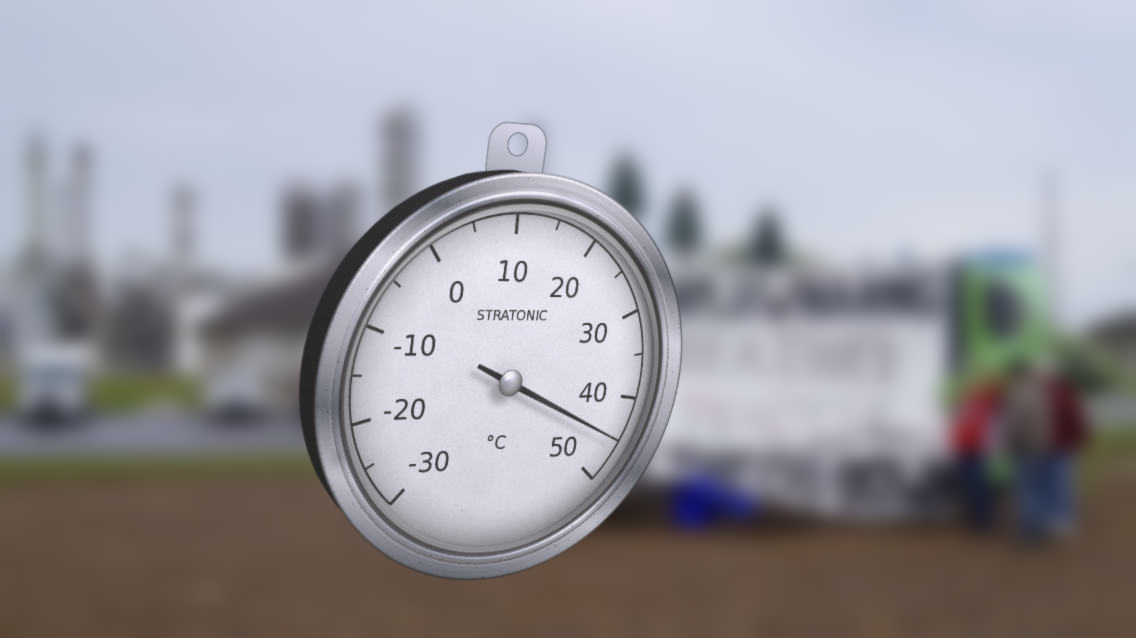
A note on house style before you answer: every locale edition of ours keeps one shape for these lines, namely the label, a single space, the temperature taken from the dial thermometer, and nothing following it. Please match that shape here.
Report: 45 °C
